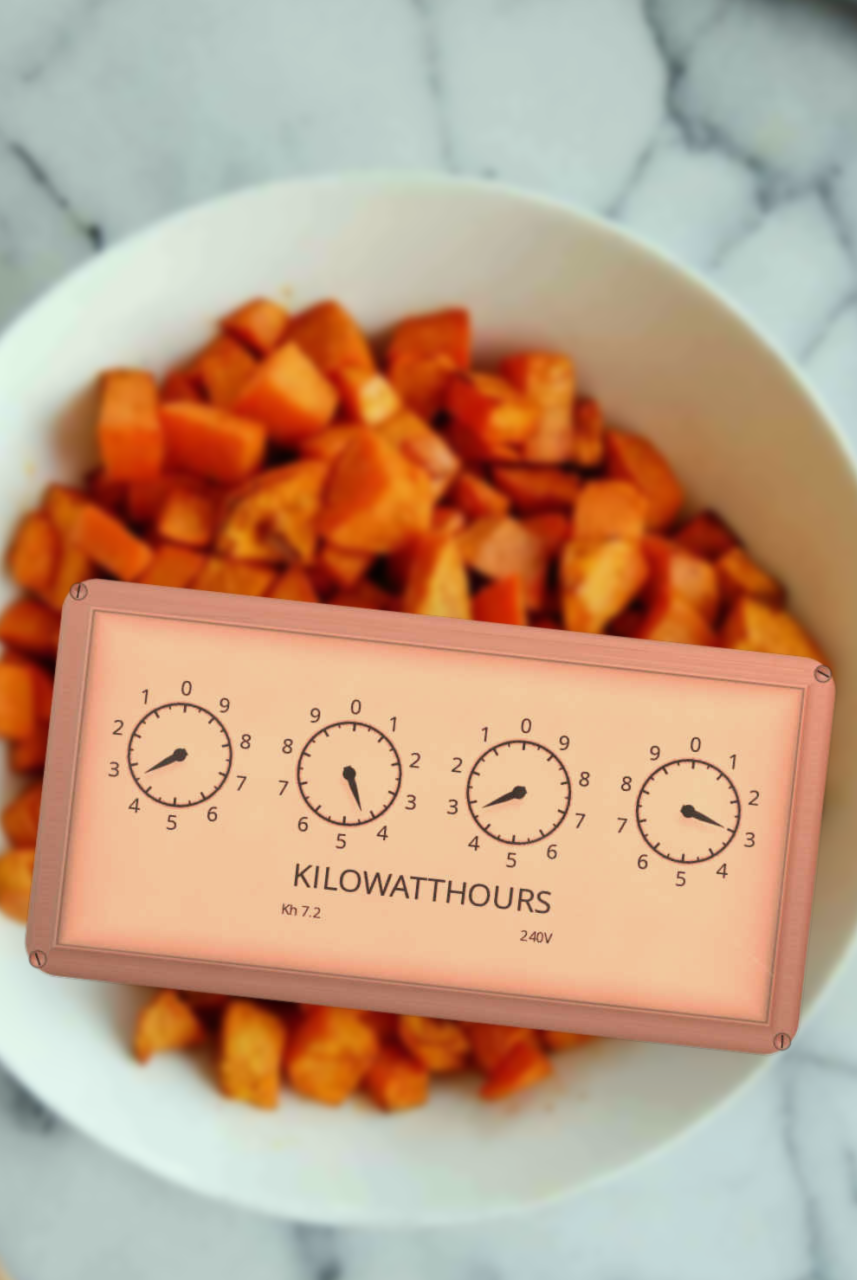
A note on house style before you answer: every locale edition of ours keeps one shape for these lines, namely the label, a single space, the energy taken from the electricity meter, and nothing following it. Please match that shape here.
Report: 3433 kWh
